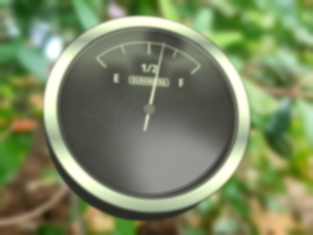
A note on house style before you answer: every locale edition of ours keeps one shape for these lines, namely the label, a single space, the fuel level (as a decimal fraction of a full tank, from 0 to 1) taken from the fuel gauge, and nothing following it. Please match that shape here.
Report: 0.625
